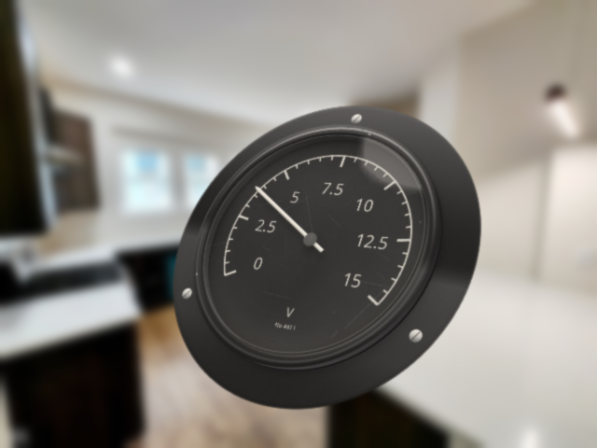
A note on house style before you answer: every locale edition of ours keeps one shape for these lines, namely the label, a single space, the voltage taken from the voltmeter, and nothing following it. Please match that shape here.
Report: 3.75 V
